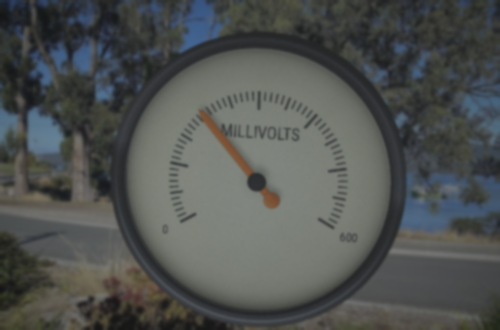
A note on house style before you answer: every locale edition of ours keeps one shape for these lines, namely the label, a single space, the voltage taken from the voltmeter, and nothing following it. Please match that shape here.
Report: 200 mV
